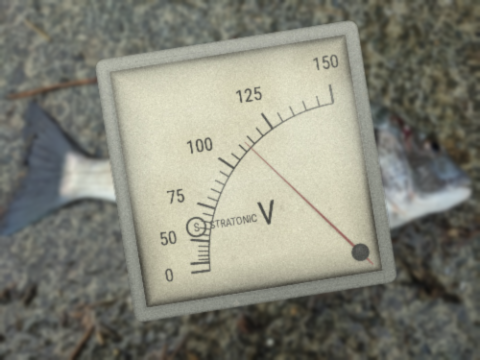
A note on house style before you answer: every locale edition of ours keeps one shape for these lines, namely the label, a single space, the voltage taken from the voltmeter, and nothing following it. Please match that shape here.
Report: 112.5 V
